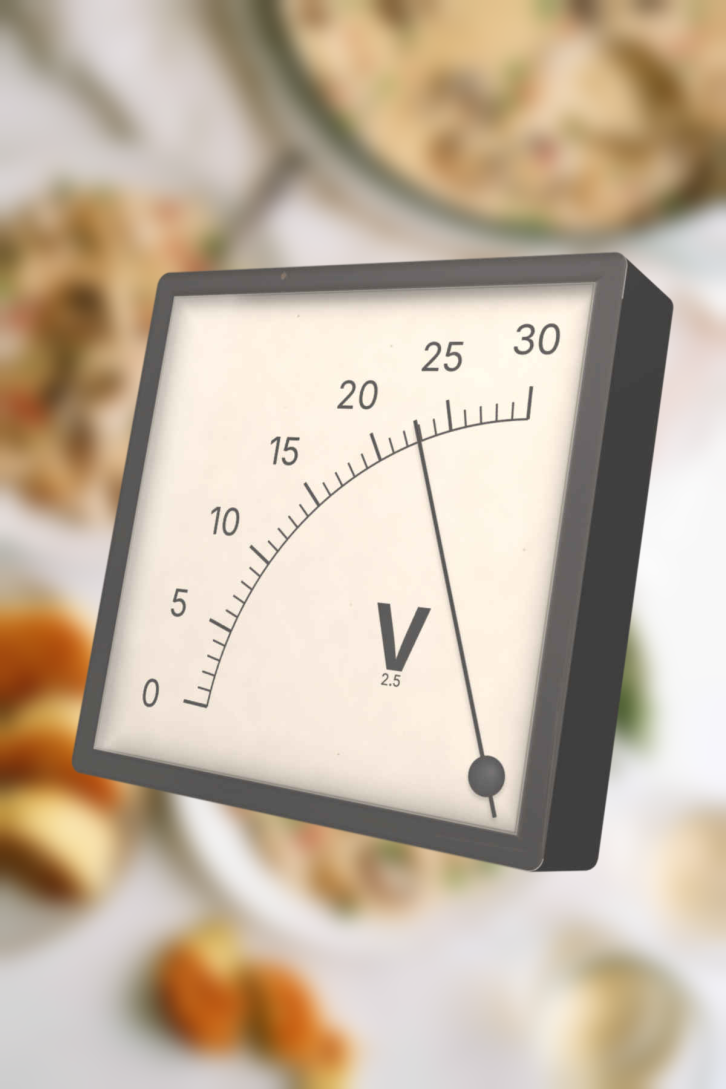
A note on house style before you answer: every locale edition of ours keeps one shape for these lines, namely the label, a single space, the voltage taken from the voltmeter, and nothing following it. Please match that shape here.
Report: 23 V
